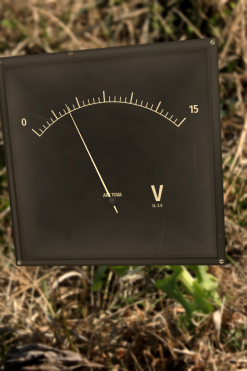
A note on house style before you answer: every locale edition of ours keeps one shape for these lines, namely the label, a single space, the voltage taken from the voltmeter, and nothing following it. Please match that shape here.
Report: 4 V
